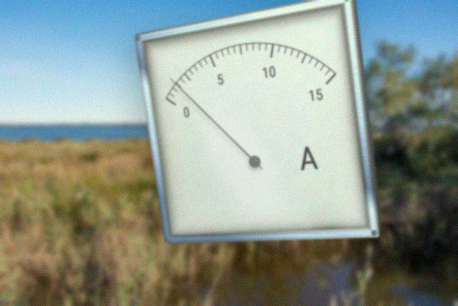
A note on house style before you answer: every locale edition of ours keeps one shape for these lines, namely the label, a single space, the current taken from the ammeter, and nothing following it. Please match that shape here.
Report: 1.5 A
